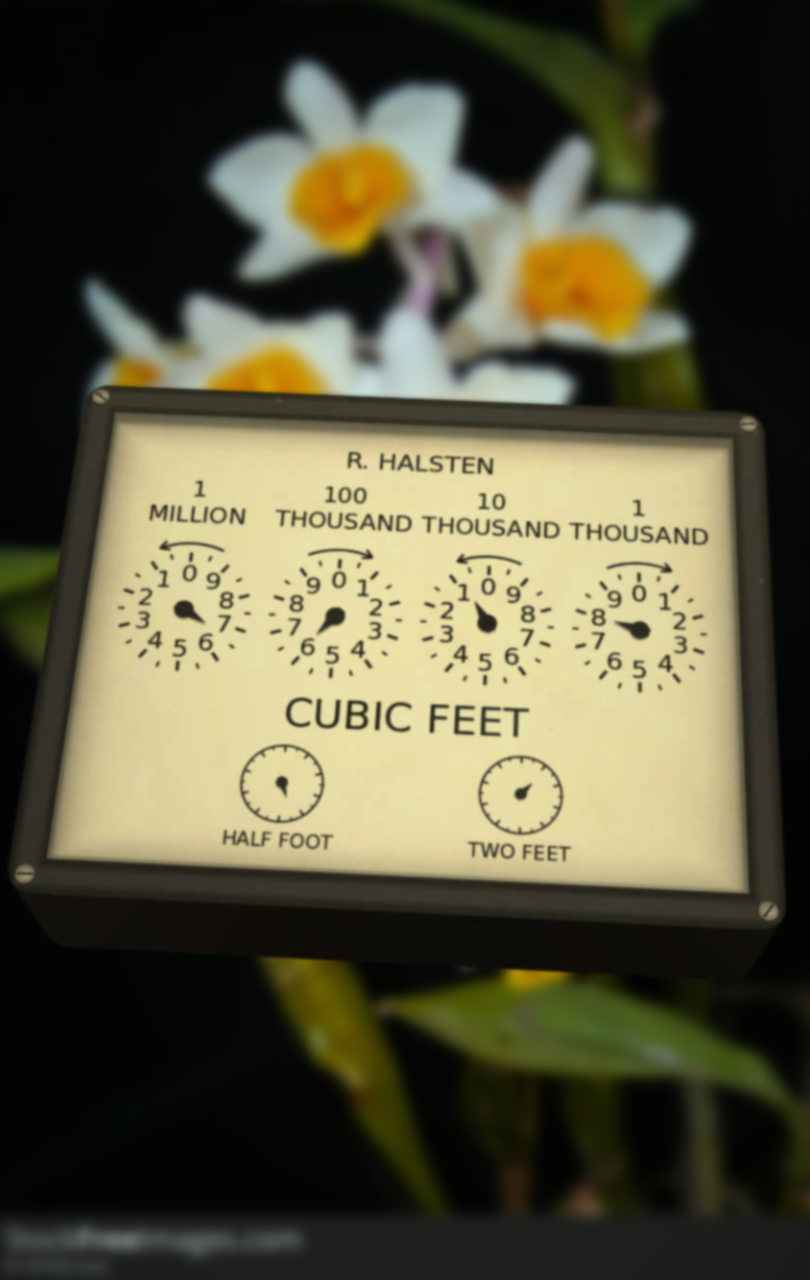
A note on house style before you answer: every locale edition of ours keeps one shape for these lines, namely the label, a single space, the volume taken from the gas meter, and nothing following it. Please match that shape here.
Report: 660800 ft³
